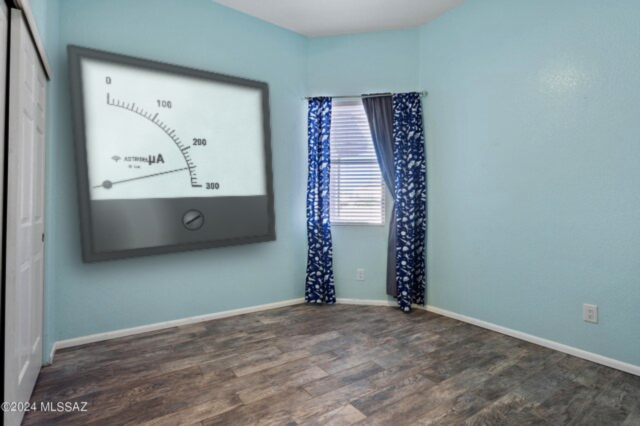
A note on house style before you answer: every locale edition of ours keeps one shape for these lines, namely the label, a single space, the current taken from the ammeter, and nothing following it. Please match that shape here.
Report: 250 µA
